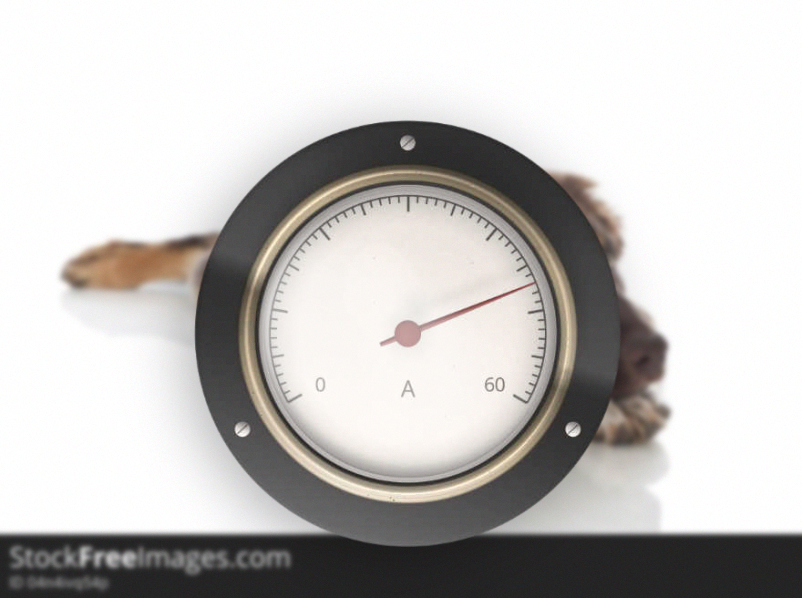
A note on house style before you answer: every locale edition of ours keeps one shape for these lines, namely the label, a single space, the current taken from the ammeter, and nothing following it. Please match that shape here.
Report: 47 A
